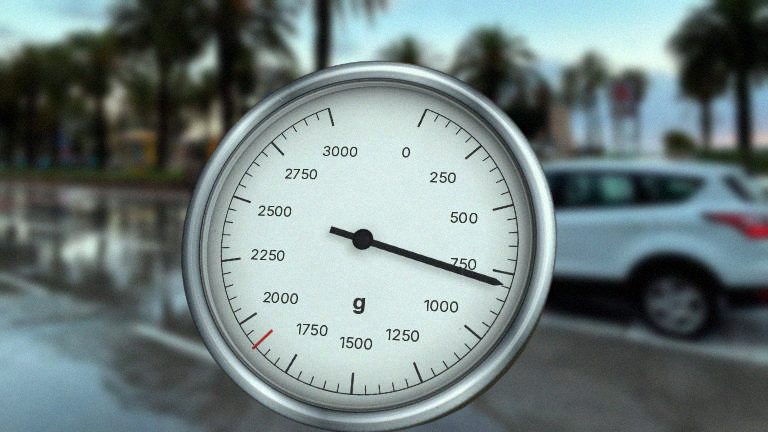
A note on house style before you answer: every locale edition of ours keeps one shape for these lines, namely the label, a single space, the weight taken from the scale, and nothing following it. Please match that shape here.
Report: 800 g
